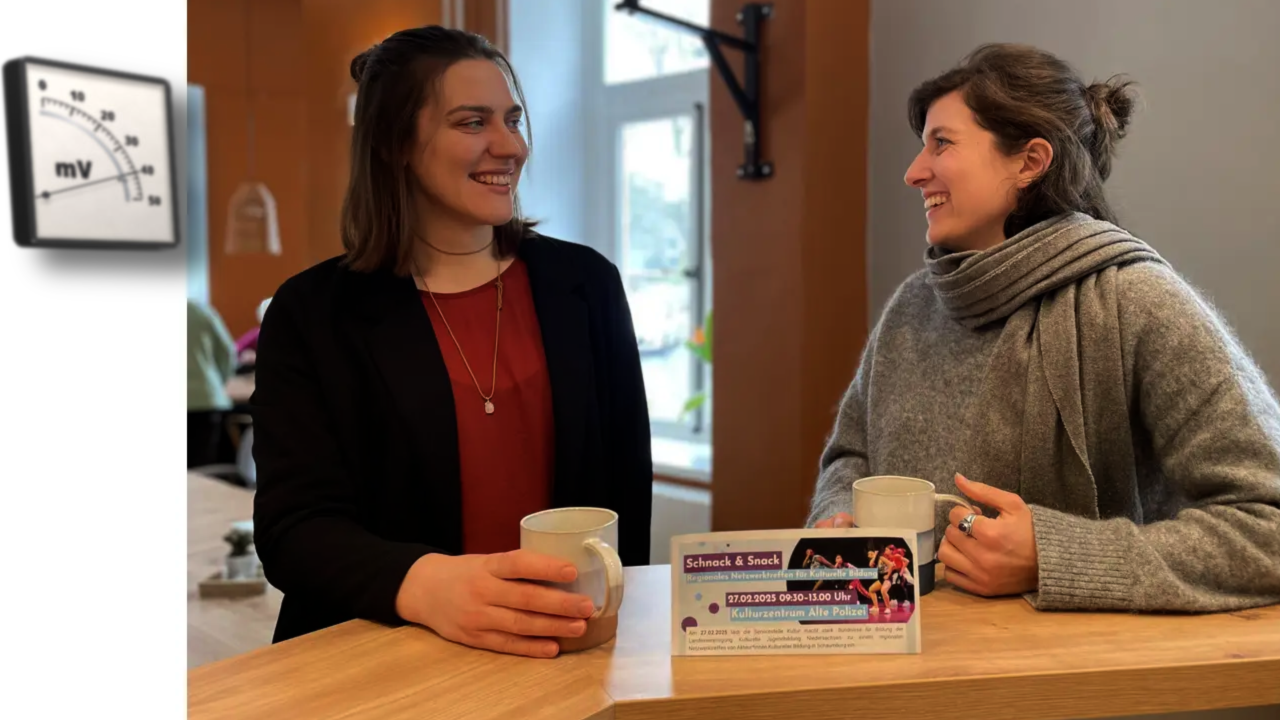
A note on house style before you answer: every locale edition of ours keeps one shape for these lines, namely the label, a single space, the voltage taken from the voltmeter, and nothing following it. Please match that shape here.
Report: 40 mV
